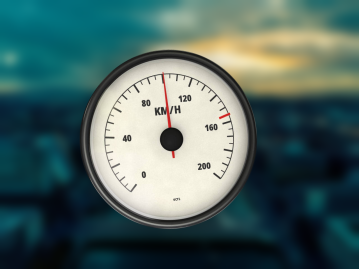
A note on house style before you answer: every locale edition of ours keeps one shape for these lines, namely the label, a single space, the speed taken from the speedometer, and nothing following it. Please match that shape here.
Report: 100 km/h
